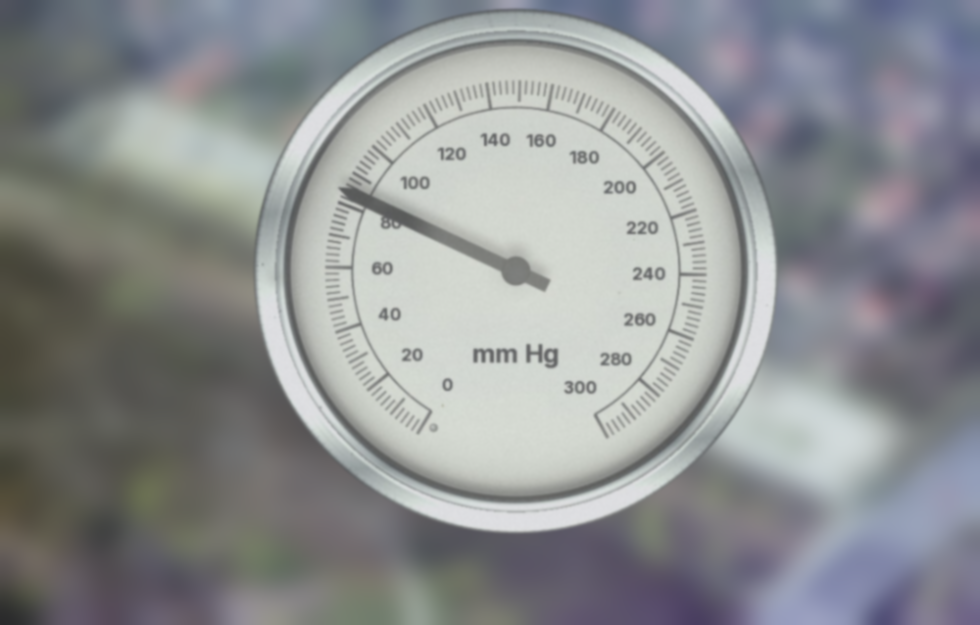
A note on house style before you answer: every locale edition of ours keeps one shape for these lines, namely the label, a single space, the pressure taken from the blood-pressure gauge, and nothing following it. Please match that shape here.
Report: 84 mmHg
